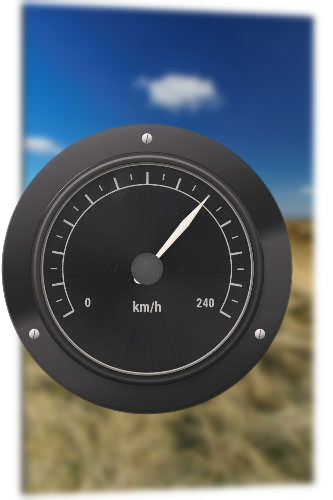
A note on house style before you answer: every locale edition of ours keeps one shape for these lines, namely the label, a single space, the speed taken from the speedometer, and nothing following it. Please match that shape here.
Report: 160 km/h
